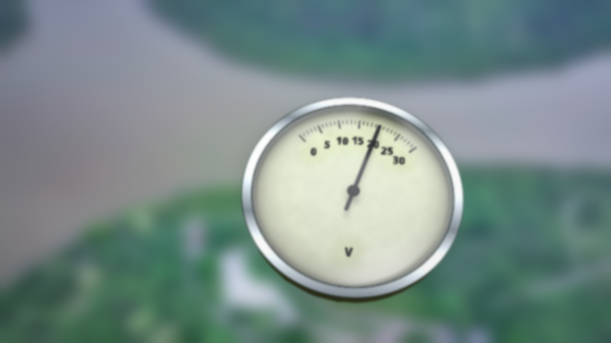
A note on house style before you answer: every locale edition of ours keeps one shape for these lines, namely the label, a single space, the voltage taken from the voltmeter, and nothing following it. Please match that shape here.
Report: 20 V
